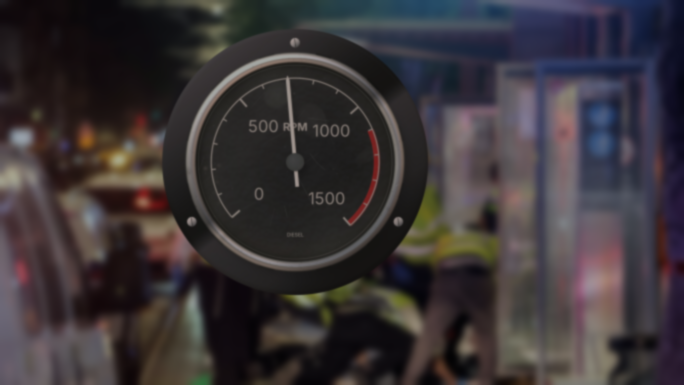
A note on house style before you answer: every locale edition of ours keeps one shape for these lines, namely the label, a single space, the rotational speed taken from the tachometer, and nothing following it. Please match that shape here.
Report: 700 rpm
